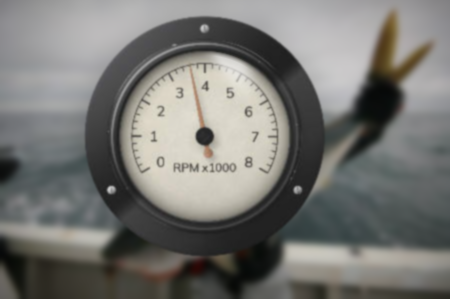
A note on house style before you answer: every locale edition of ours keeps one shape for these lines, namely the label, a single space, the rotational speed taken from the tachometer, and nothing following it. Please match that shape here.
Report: 3600 rpm
